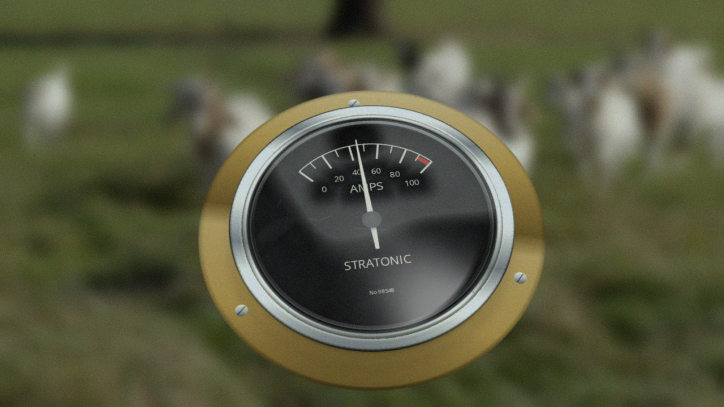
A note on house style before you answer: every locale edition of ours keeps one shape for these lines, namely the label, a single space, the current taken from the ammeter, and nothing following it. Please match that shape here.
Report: 45 A
